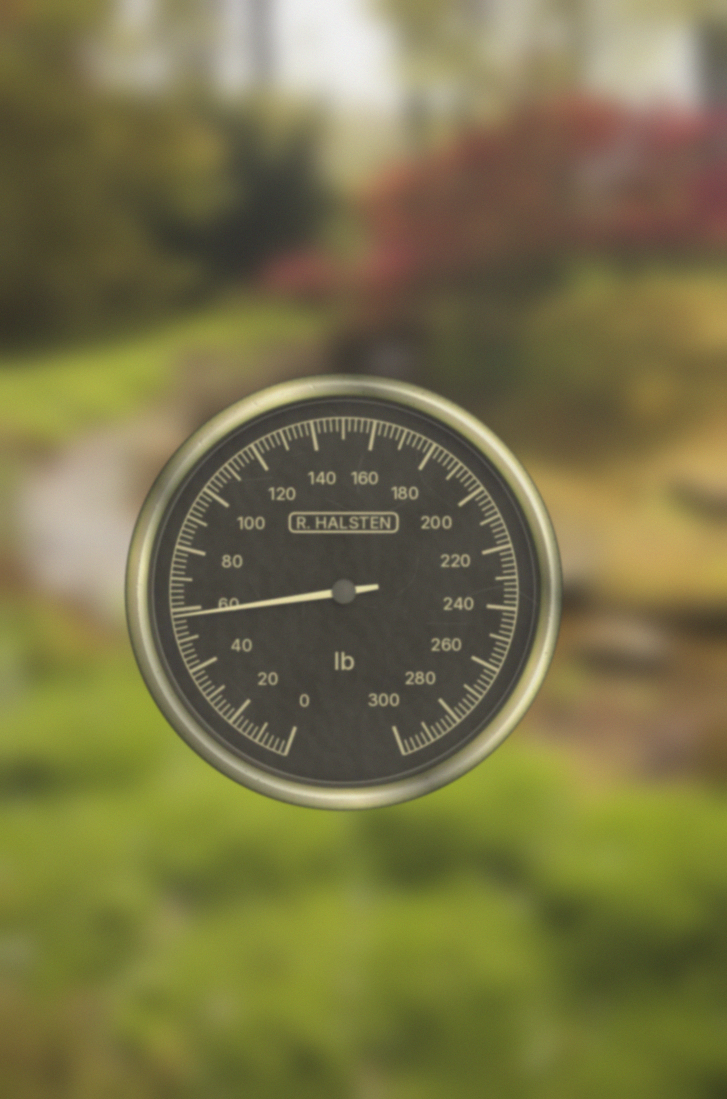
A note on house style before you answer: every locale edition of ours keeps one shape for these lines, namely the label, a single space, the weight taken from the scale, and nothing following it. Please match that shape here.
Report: 58 lb
